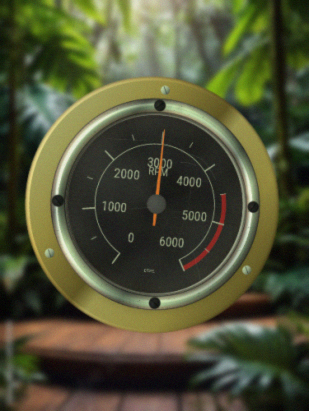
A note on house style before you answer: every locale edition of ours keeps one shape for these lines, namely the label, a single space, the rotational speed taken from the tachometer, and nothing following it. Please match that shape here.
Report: 3000 rpm
